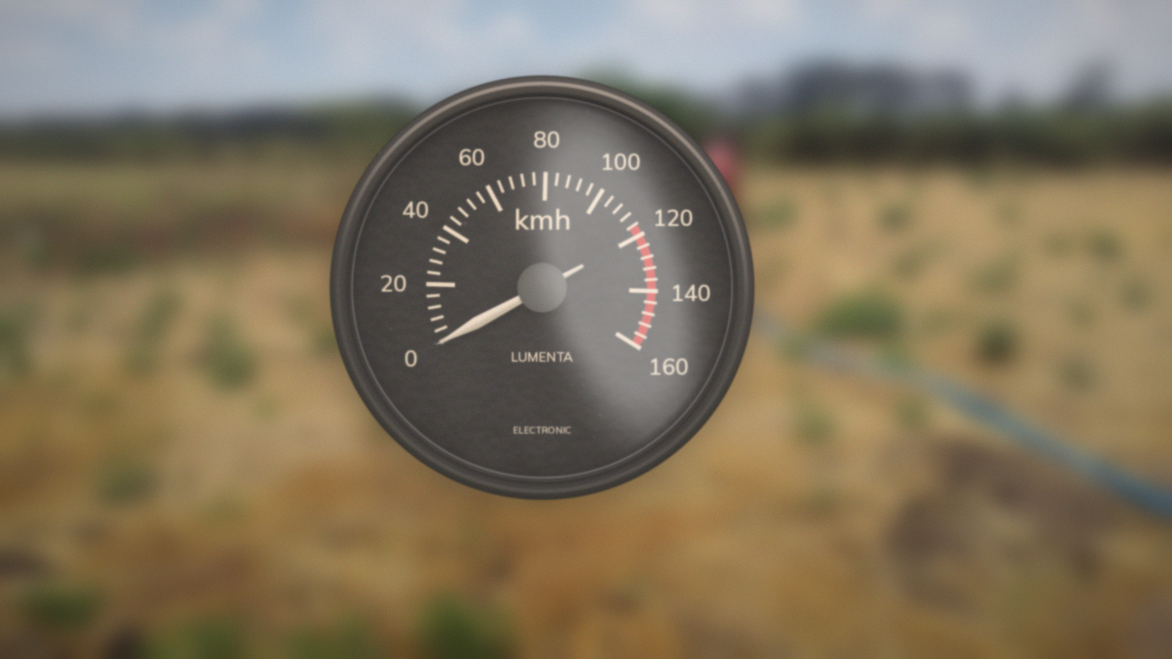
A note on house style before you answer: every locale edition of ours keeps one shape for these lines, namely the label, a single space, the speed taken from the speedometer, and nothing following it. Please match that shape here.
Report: 0 km/h
